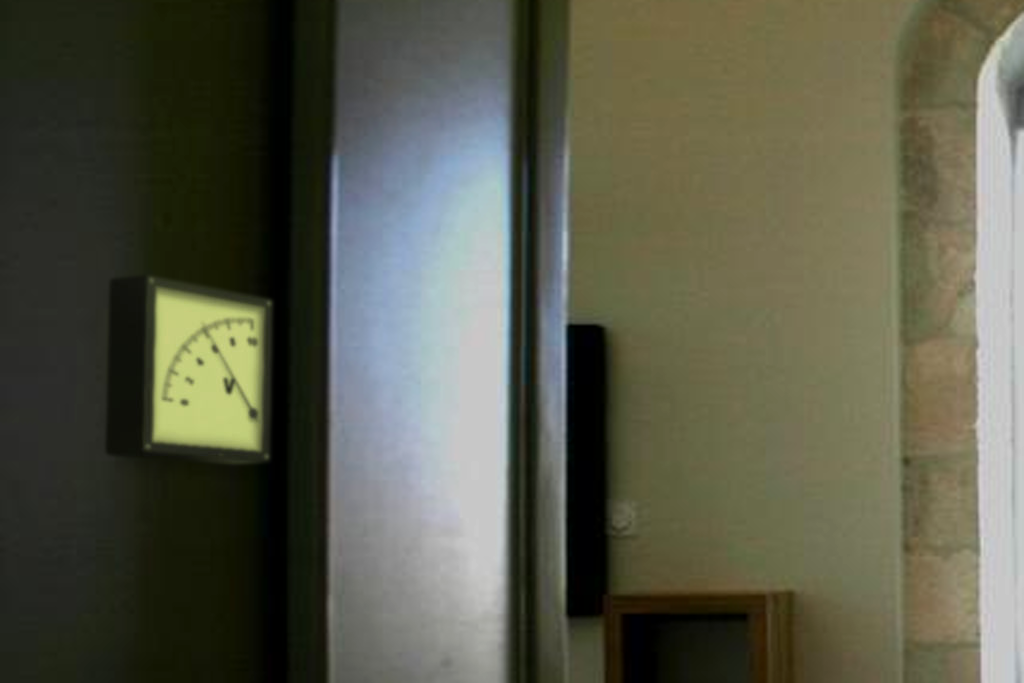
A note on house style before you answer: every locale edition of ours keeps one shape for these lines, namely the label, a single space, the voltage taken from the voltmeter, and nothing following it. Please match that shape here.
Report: 6 V
